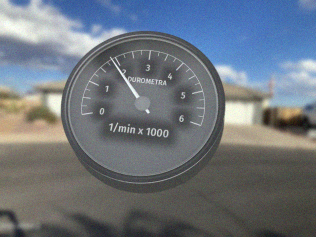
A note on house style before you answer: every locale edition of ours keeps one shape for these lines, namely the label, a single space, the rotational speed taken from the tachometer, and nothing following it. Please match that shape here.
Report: 1875 rpm
